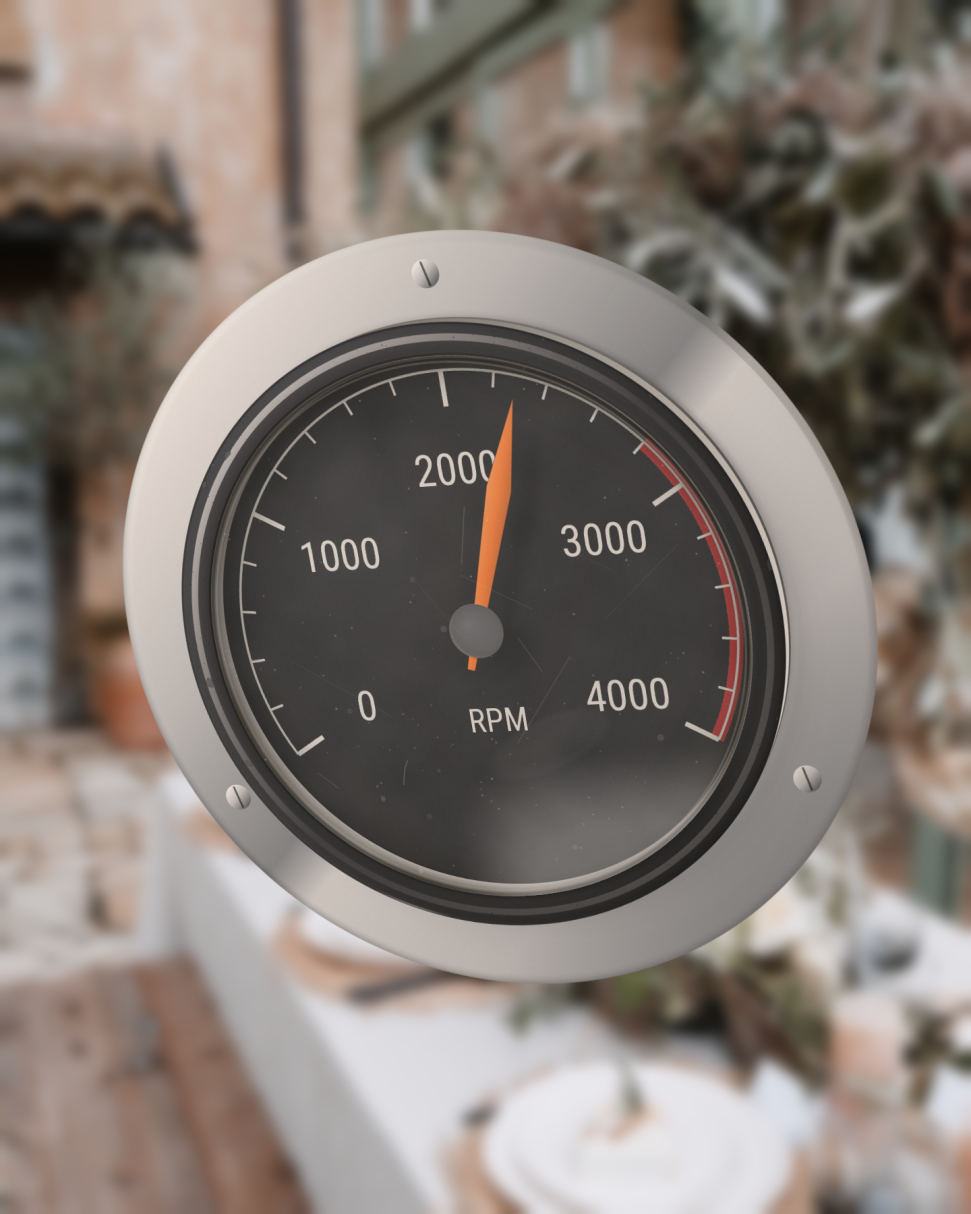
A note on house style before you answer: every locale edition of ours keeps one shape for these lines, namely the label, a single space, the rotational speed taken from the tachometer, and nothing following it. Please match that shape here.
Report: 2300 rpm
